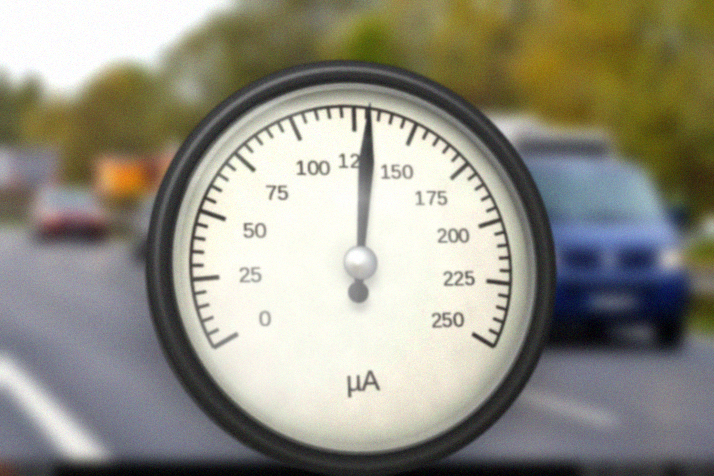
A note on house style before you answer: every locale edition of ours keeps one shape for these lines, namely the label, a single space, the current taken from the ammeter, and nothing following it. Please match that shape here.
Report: 130 µA
